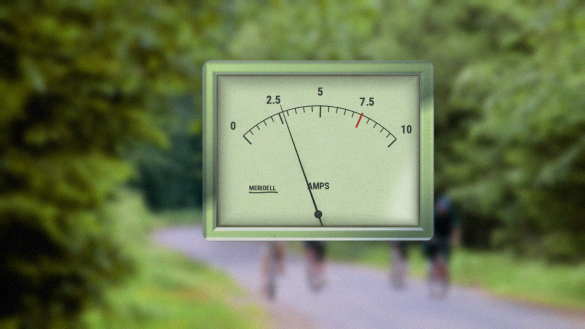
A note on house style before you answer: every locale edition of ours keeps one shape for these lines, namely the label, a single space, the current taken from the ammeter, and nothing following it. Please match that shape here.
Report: 2.75 A
